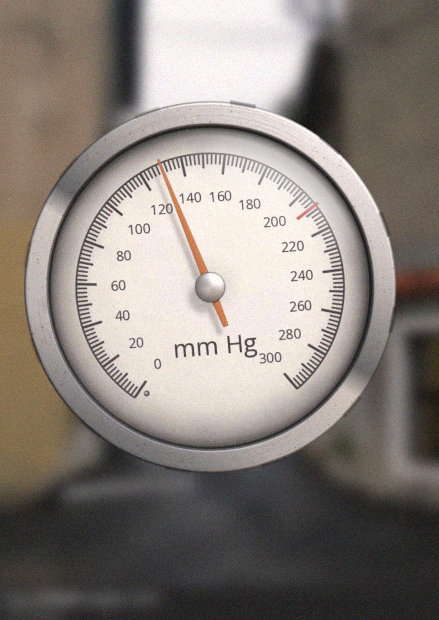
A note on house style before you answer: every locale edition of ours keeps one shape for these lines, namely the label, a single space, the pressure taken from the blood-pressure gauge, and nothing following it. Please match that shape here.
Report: 130 mmHg
